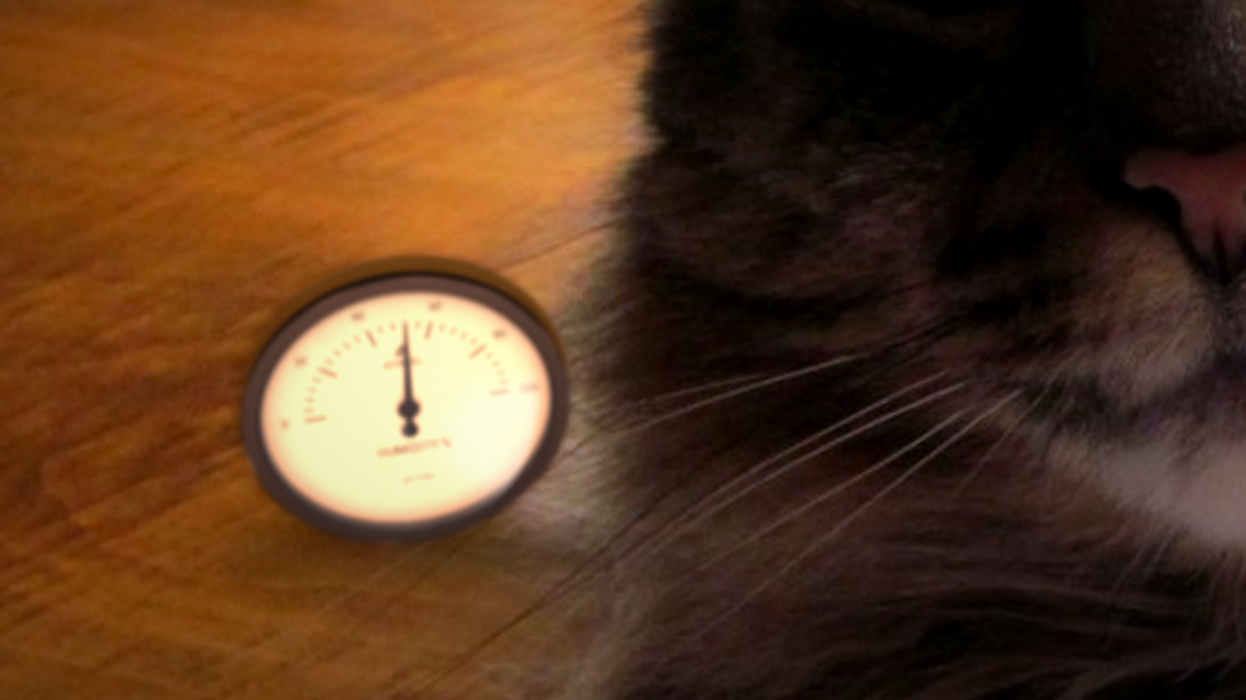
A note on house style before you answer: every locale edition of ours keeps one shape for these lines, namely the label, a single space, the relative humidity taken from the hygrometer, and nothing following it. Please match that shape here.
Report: 52 %
